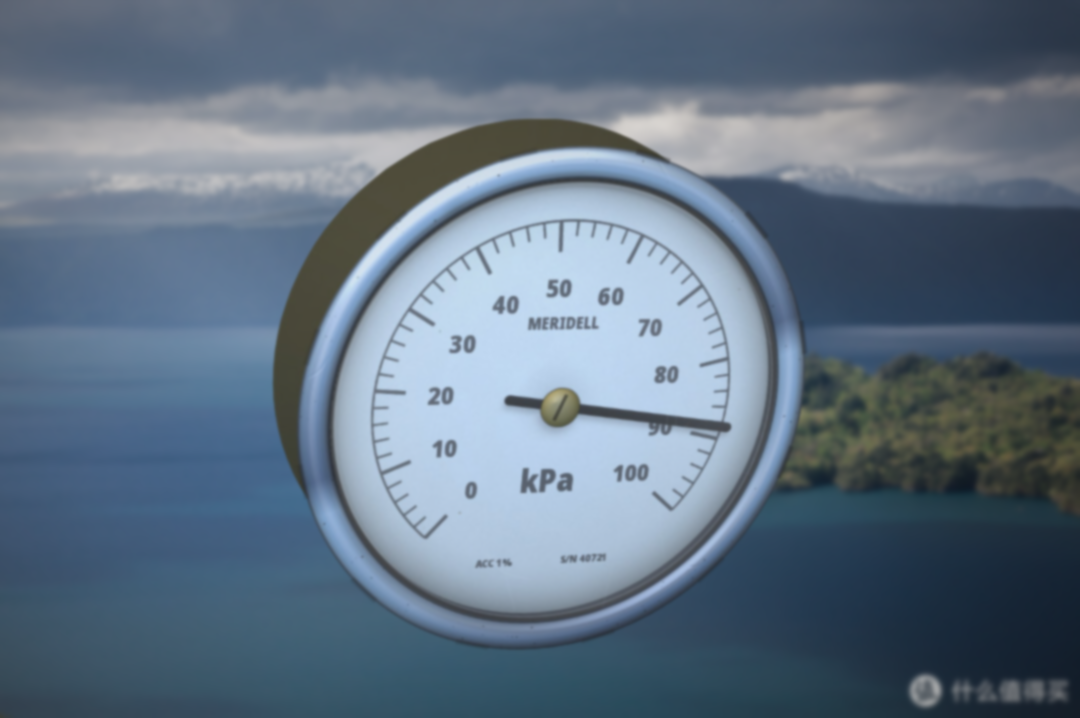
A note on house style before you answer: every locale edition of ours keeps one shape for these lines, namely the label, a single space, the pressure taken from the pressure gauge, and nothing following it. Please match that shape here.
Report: 88 kPa
